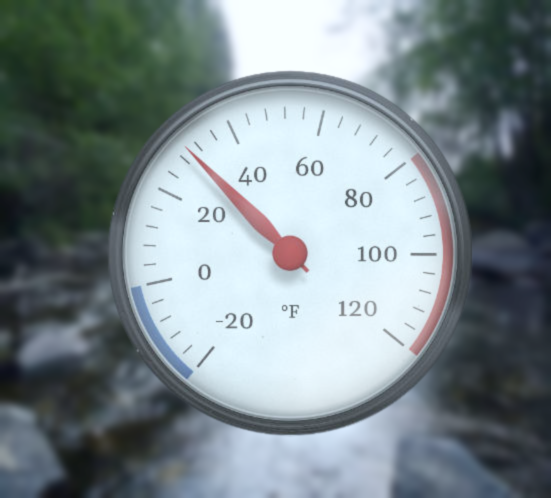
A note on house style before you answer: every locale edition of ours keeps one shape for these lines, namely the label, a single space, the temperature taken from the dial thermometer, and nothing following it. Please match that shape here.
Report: 30 °F
